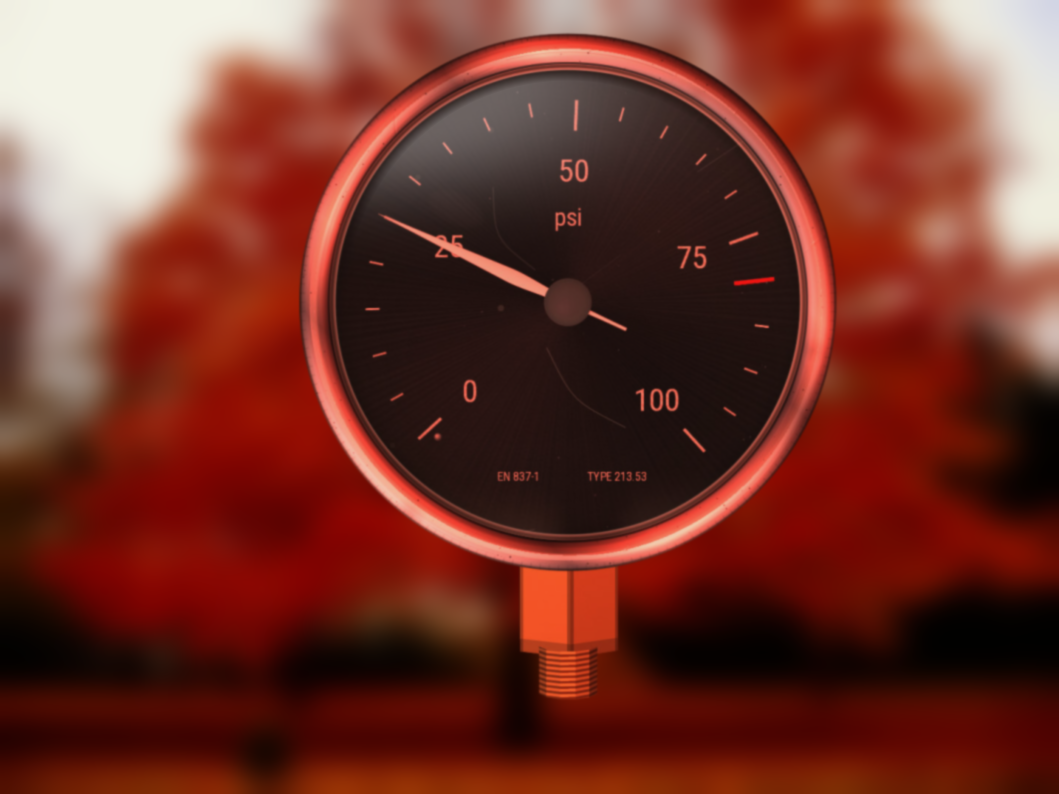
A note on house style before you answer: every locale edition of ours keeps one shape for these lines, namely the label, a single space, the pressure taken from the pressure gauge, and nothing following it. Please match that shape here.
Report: 25 psi
